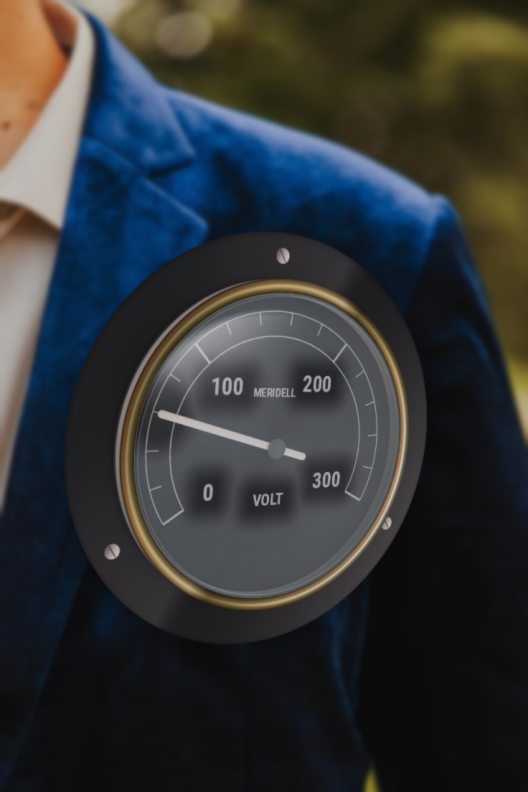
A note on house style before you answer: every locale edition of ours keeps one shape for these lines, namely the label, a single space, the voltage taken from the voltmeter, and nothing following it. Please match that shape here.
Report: 60 V
